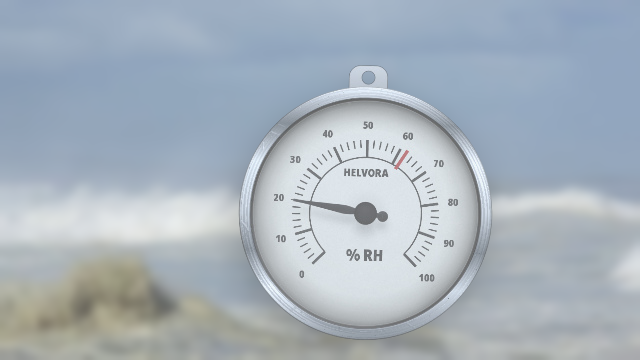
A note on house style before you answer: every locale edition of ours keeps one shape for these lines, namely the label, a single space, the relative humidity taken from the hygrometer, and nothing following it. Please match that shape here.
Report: 20 %
